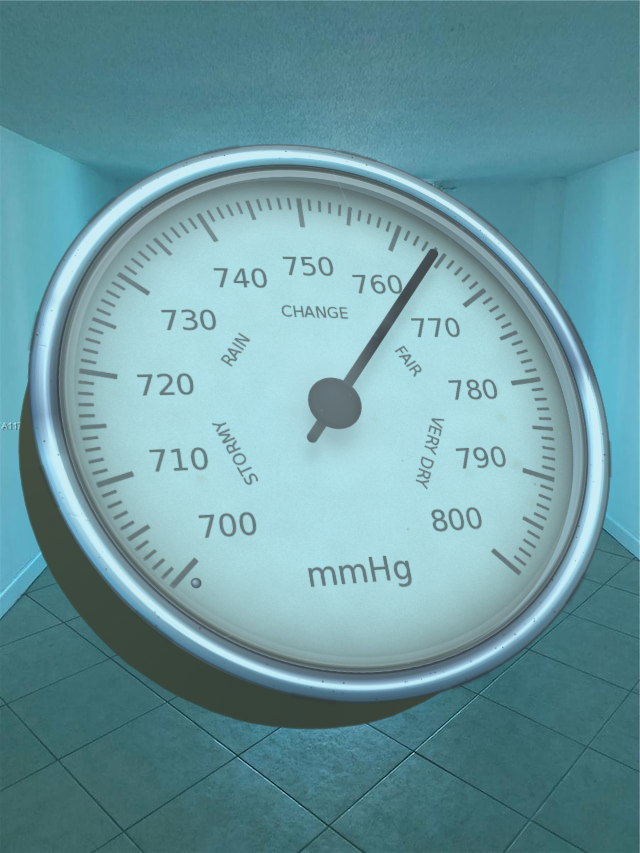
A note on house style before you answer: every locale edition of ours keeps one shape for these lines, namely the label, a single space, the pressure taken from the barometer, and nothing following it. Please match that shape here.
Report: 764 mmHg
